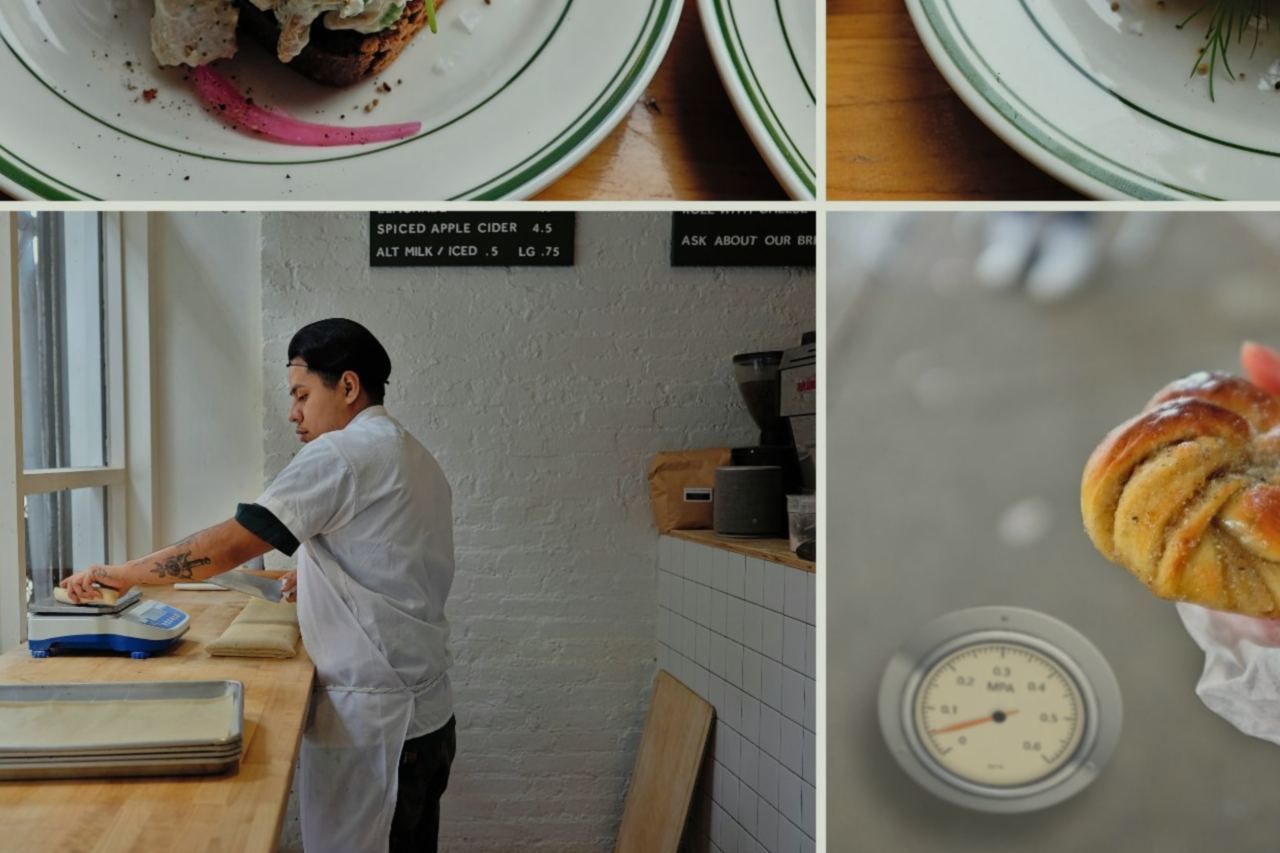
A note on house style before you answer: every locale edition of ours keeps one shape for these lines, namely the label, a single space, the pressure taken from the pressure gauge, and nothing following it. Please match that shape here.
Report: 0.05 MPa
